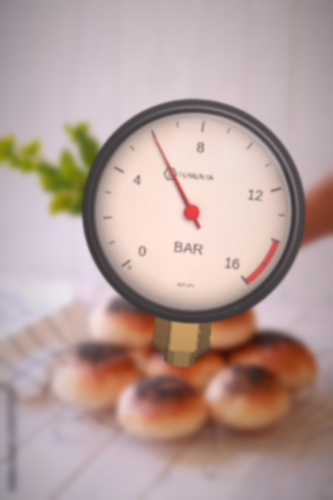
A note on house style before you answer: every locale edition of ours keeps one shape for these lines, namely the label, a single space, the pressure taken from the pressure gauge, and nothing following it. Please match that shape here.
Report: 6 bar
